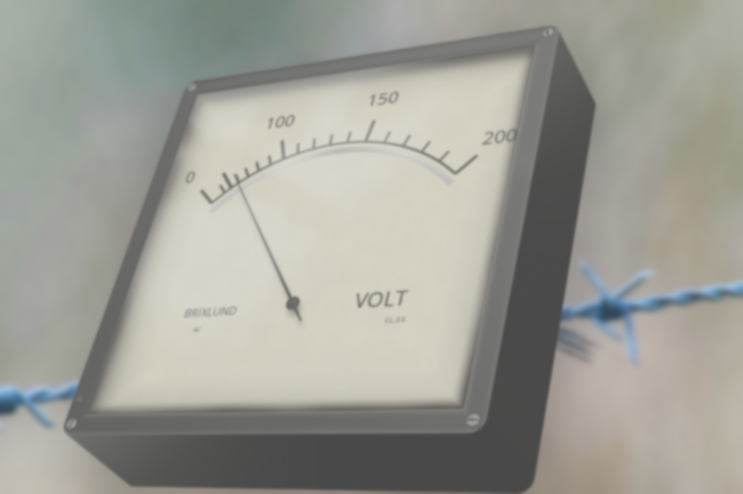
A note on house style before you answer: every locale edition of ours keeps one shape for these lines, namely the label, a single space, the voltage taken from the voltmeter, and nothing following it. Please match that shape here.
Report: 60 V
